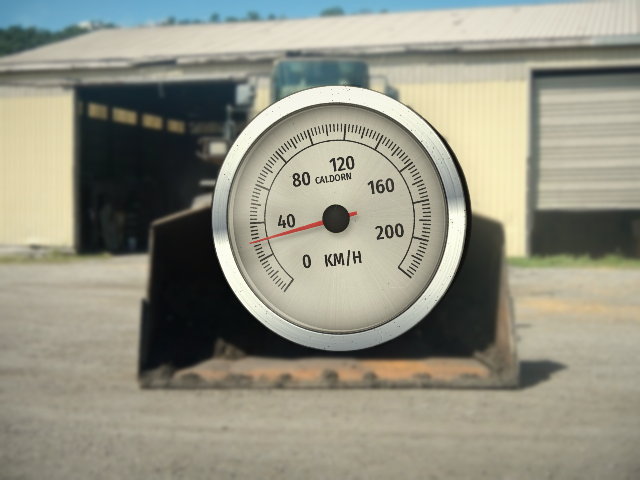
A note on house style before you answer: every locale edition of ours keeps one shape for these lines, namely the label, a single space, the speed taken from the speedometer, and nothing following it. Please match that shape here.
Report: 30 km/h
